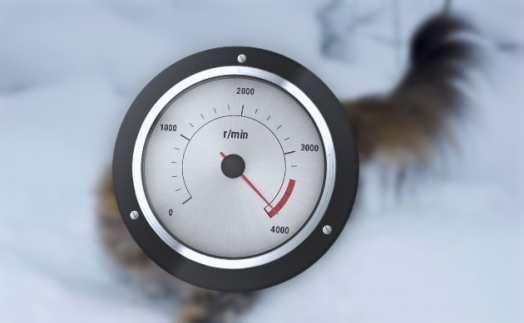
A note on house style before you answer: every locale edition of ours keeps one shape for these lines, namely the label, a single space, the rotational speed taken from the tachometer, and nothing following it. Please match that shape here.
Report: 3900 rpm
